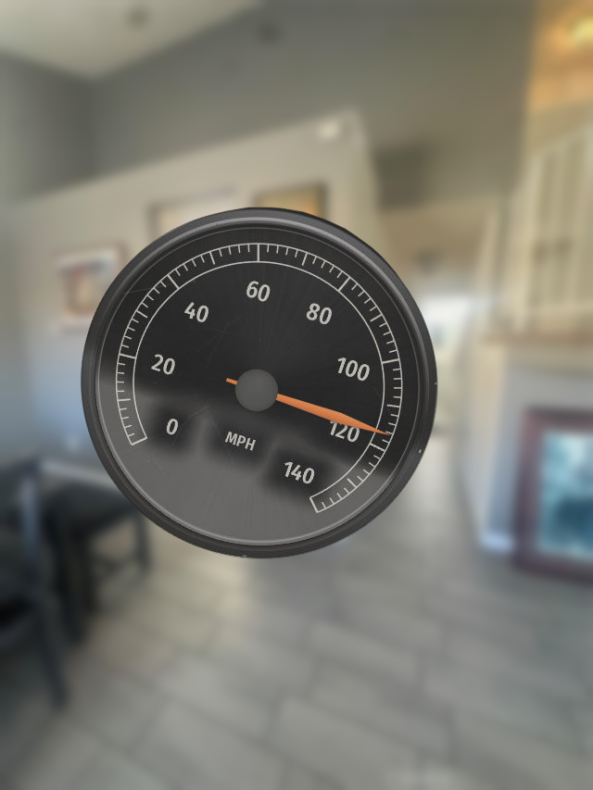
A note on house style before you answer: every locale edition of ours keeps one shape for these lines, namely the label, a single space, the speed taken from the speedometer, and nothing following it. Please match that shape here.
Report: 116 mph
